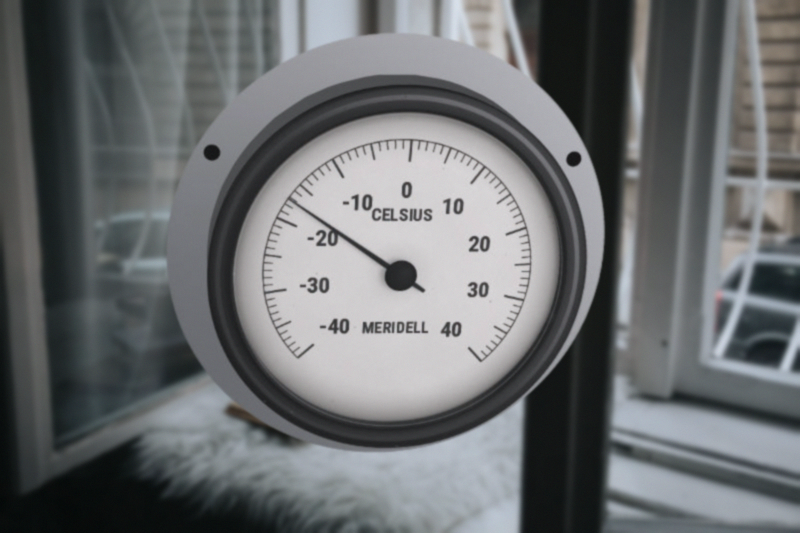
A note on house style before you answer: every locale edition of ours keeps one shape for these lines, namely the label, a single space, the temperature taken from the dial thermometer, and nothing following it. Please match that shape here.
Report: -17 °C
